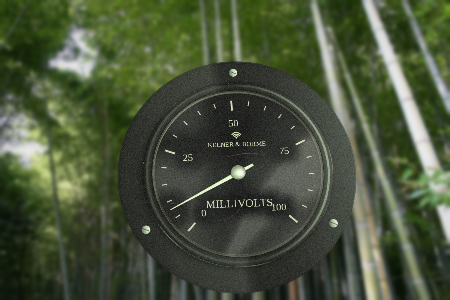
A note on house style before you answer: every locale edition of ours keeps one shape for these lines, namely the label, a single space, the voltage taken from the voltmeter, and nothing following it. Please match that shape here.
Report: 7.5 mV
